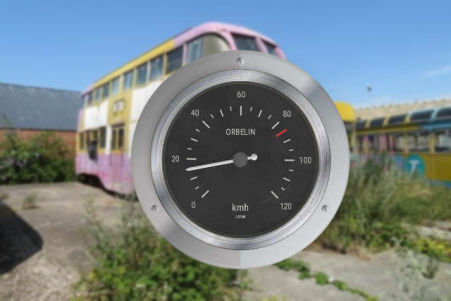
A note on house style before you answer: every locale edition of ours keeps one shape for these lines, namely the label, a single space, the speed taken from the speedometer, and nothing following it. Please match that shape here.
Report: 15 km/h
